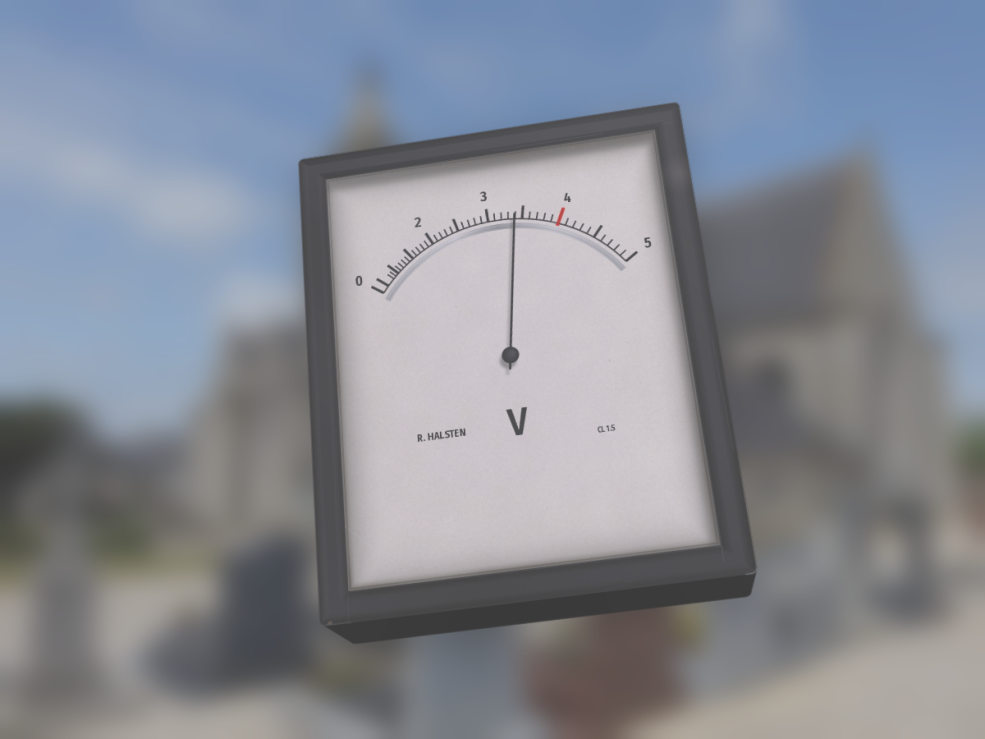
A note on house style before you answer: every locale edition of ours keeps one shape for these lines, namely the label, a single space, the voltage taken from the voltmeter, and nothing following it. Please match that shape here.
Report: 3.4 V
